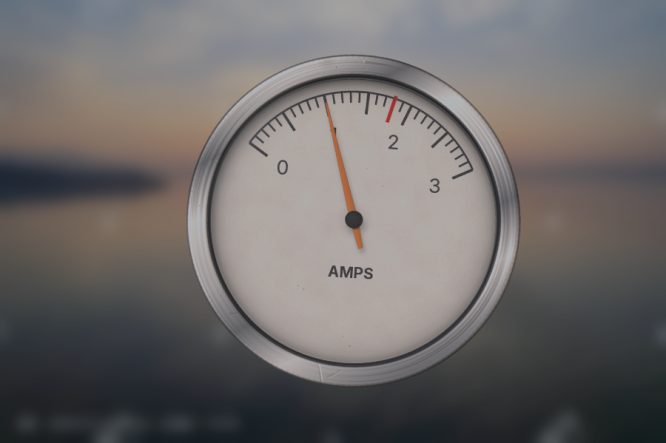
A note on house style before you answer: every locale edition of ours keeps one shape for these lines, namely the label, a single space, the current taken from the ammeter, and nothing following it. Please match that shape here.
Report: 1 A
